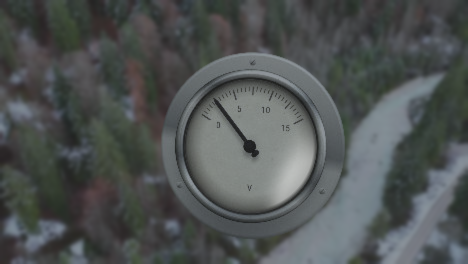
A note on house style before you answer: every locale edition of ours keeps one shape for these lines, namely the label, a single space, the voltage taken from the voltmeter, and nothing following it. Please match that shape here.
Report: 2.5 V
